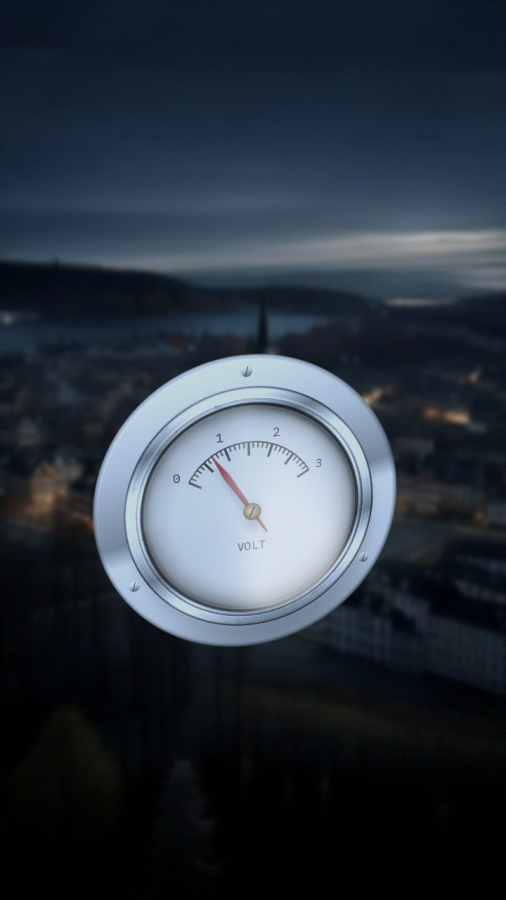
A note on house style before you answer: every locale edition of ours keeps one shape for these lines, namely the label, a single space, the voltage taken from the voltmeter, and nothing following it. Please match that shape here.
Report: 0.7 V
